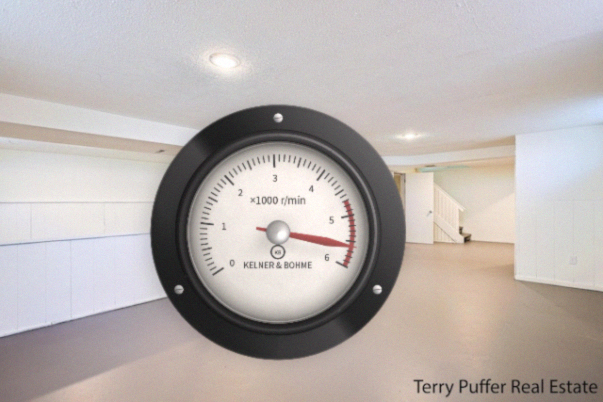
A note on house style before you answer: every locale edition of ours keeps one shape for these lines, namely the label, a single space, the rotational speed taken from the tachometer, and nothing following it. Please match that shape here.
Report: 5600 rpm
